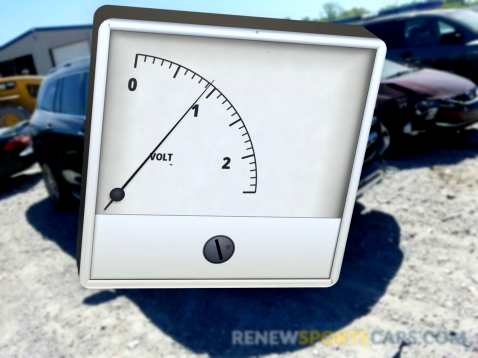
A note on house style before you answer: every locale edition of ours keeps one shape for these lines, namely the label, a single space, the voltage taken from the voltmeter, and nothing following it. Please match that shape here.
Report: 0.9 V
